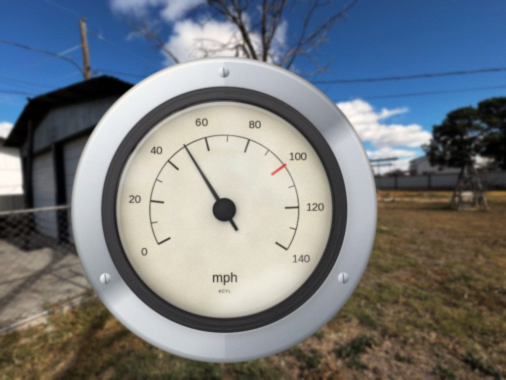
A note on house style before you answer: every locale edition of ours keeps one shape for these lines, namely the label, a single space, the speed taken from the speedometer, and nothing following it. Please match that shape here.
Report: 50 mph
